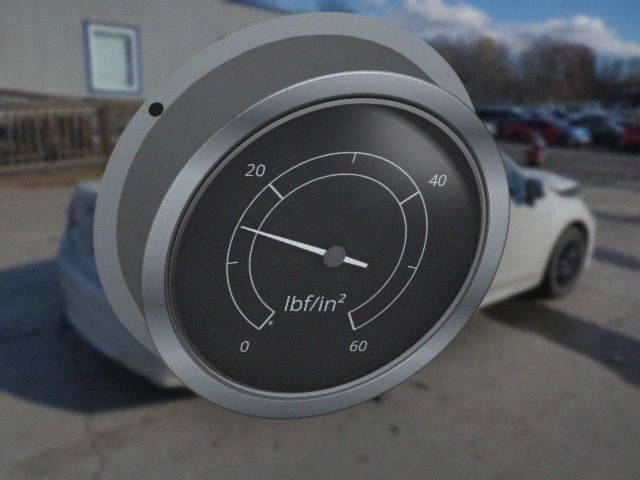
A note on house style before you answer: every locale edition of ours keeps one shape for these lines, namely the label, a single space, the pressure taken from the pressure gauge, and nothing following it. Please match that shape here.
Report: 15 psi
